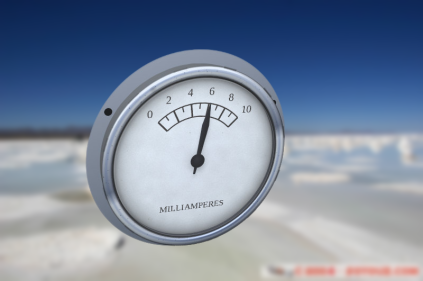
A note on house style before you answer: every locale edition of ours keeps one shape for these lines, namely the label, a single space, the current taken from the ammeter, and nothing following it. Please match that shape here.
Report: 6 mA
